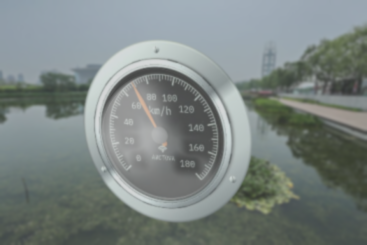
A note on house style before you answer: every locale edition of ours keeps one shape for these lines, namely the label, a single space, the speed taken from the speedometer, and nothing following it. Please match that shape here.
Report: 70 km/h
